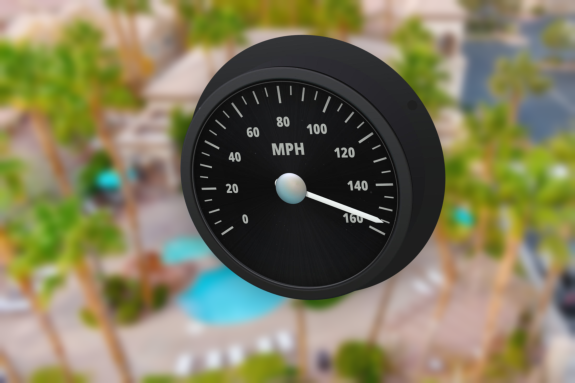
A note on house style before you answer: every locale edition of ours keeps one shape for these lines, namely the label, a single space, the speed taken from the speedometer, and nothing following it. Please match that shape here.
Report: 155 mph
